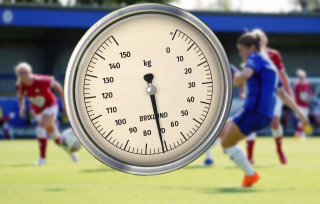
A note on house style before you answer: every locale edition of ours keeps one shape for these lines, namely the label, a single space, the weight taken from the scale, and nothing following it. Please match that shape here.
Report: 72 kg
